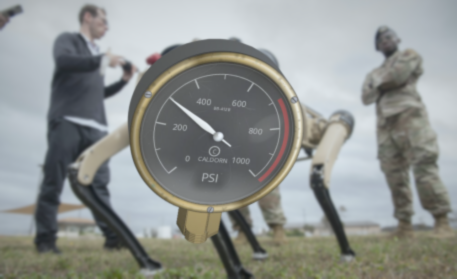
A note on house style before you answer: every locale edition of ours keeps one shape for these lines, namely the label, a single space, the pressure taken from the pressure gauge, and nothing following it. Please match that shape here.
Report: 300 psi
